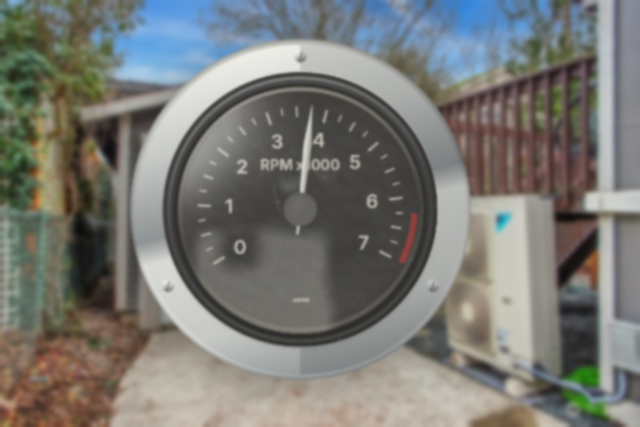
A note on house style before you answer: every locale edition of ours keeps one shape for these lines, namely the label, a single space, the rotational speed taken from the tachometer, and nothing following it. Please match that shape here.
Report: 3750 rpm
